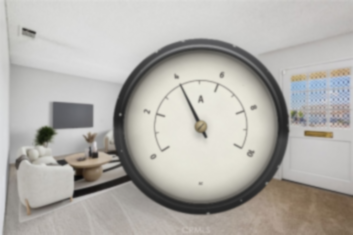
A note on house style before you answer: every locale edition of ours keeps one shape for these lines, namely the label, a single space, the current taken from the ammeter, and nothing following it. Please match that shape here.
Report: 4 A
